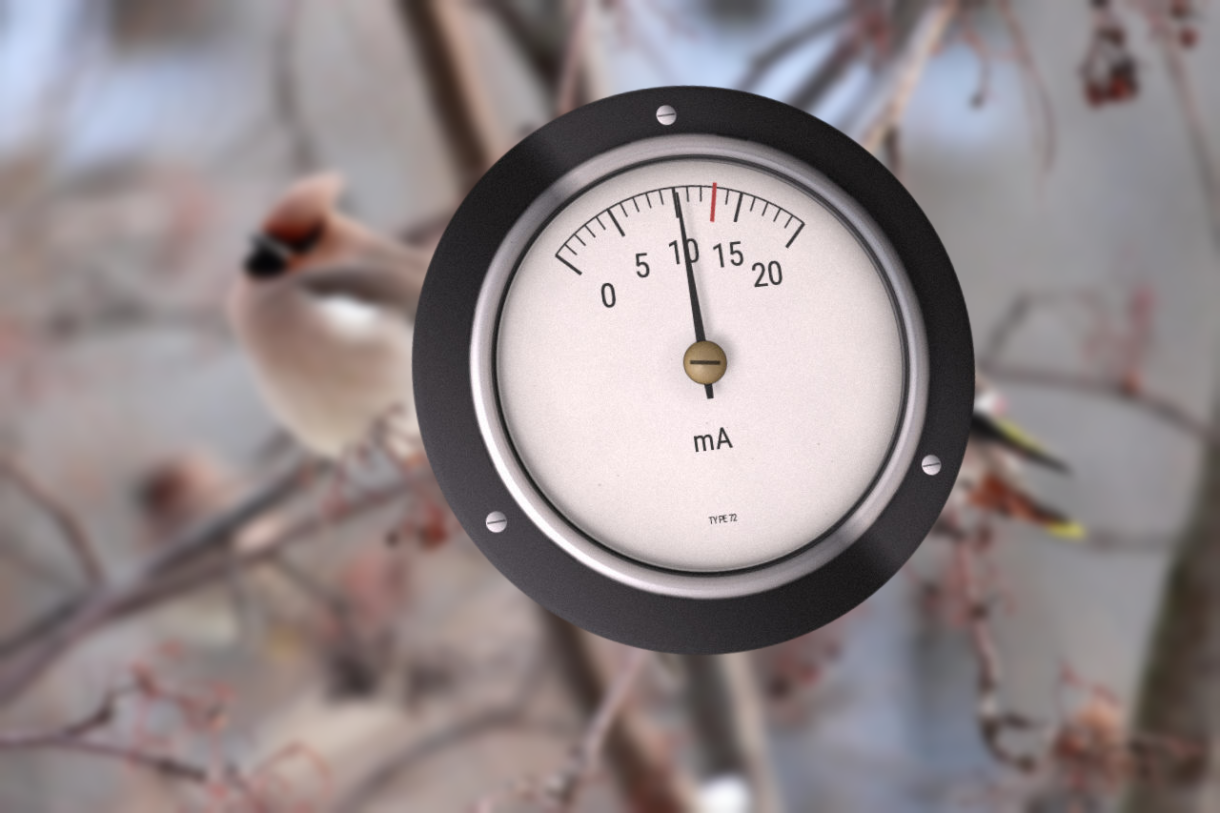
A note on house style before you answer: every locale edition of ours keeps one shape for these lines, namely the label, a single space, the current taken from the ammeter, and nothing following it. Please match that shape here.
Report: 10 mA
